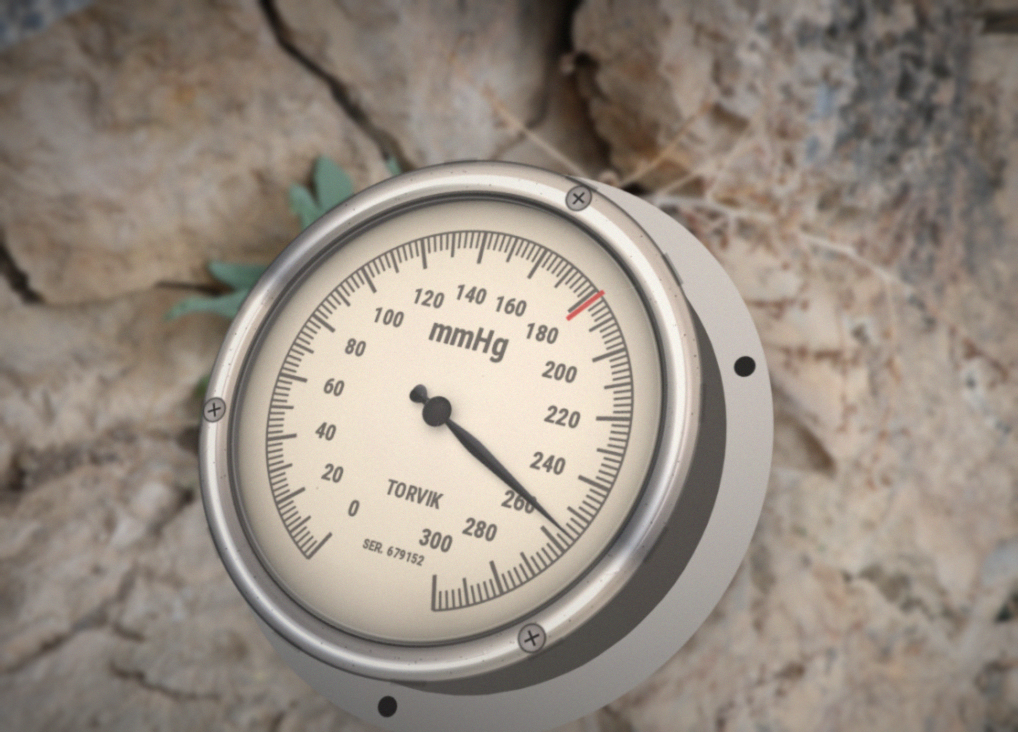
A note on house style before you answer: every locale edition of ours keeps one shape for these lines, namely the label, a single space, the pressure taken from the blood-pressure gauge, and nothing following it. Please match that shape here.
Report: 256 mmHg
